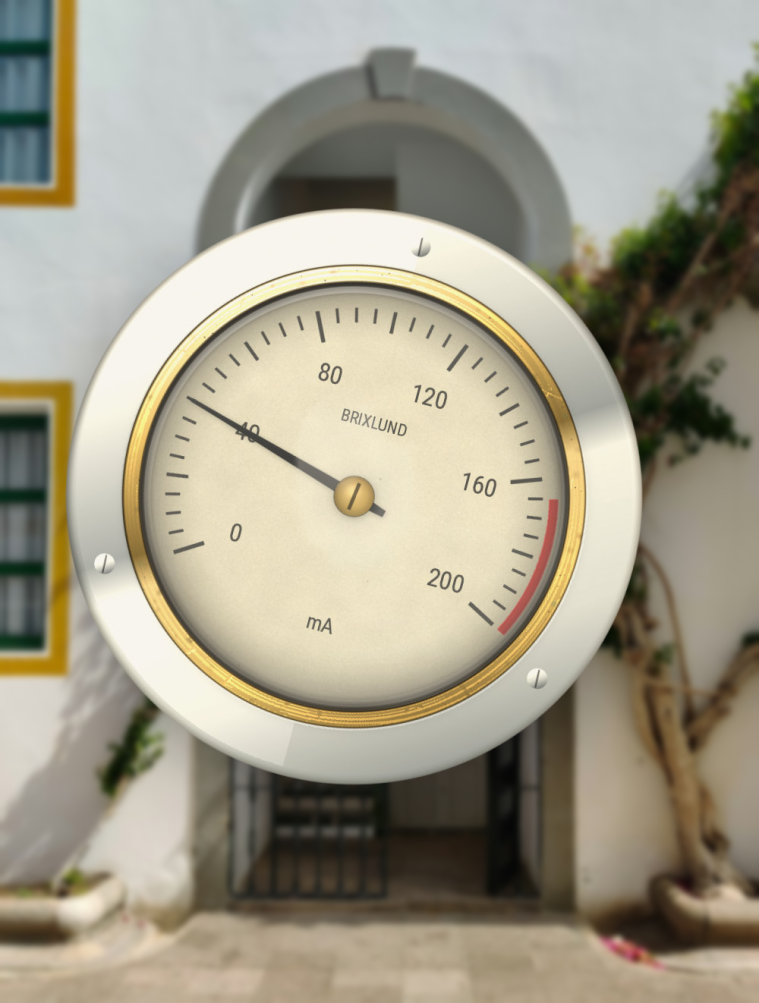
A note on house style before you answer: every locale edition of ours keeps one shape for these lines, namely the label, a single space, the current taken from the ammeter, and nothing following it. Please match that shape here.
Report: 40 mA
